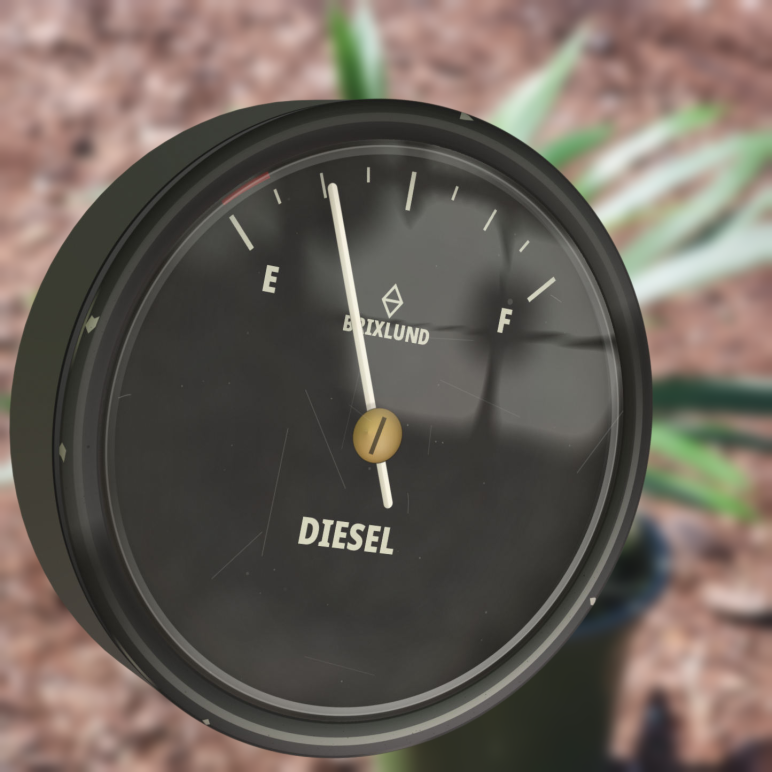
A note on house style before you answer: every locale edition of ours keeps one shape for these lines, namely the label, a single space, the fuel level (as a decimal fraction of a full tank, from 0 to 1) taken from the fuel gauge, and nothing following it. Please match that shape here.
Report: 0.25
